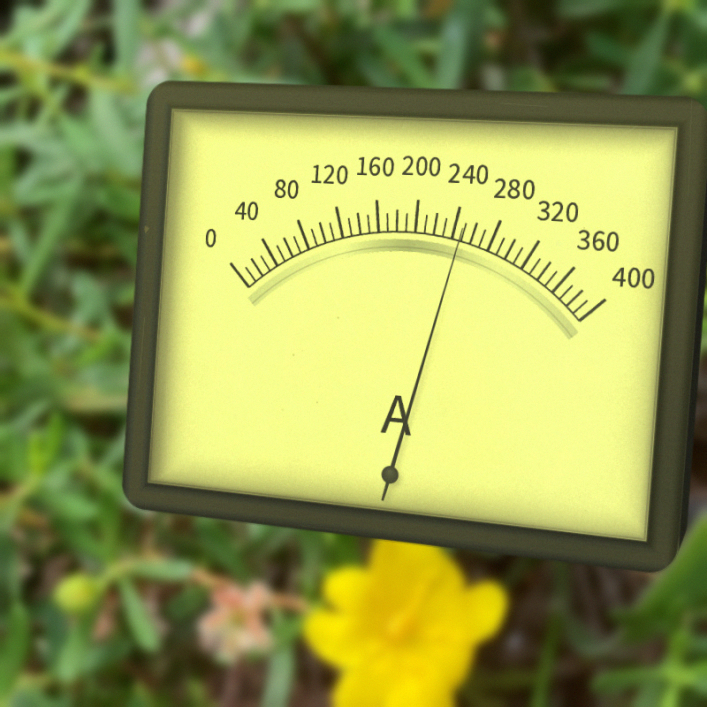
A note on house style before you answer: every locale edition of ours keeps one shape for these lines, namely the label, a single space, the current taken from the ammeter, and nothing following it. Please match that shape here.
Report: 250 A
